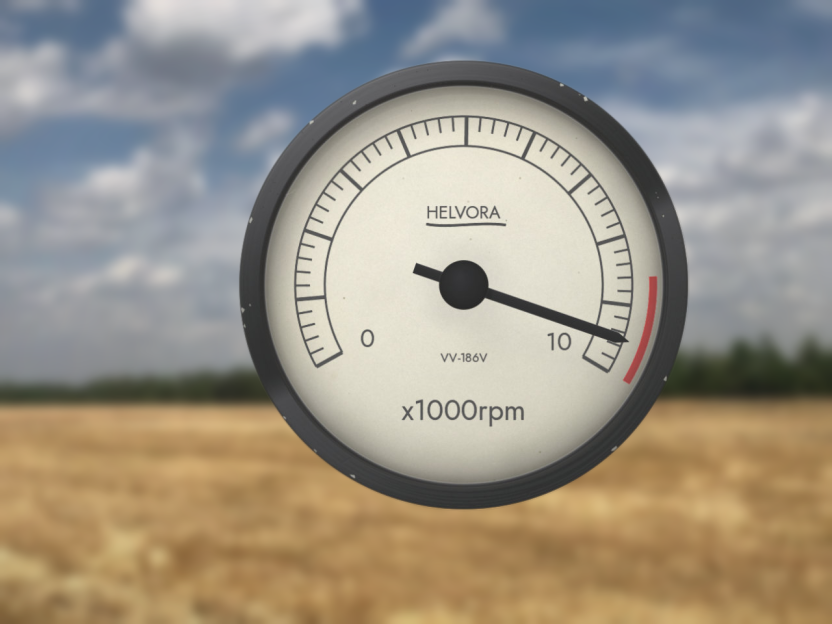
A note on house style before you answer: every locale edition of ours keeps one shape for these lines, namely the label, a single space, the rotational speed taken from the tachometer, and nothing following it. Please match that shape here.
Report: 9500 rpm
